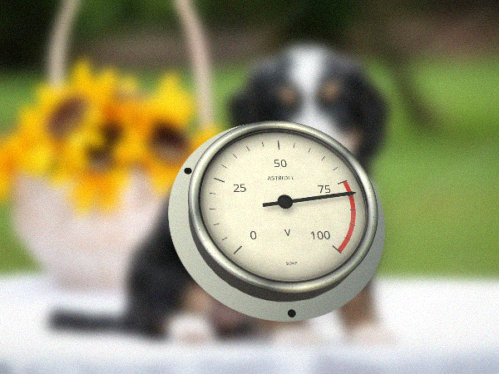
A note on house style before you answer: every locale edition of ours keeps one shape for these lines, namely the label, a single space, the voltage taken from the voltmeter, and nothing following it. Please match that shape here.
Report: 80 V
